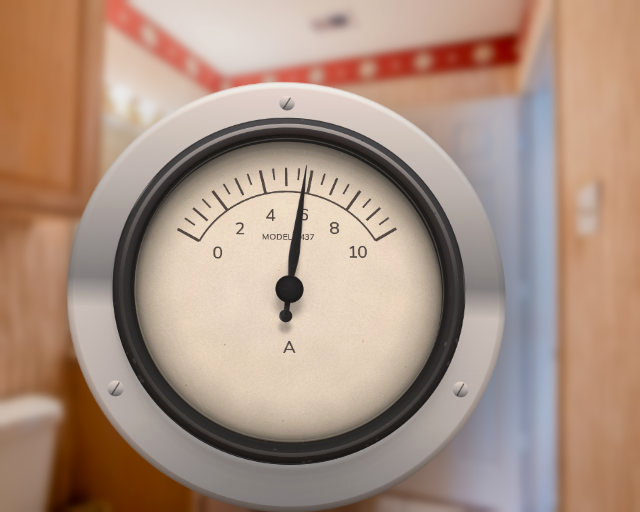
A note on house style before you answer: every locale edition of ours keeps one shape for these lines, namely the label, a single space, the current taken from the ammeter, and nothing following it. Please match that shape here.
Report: 5.75 A
